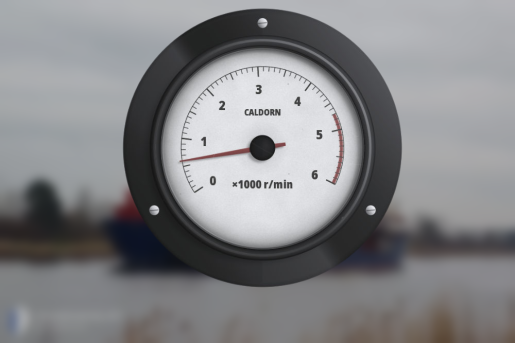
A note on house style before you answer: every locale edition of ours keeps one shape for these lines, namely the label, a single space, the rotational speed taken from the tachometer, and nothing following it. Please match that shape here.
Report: 600 rpm
